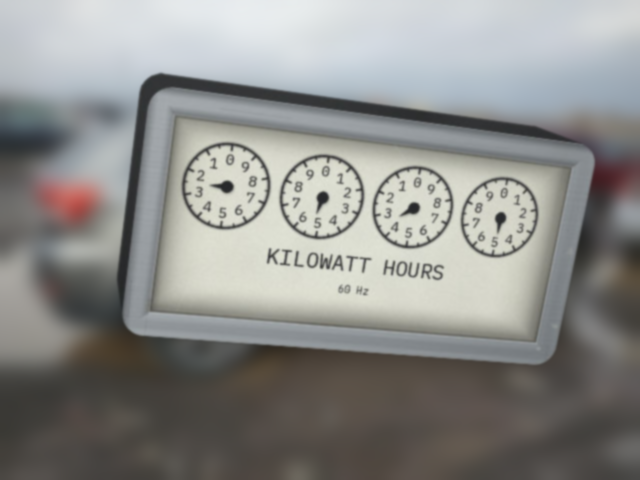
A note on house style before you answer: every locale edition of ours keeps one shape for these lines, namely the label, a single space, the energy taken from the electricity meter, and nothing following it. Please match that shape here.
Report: 2535 kWh
